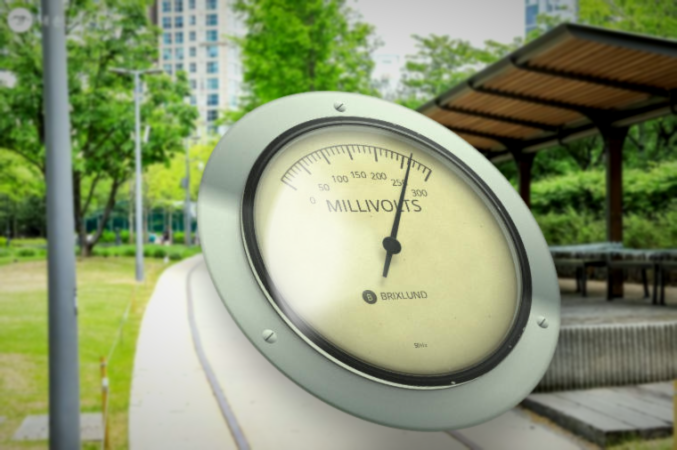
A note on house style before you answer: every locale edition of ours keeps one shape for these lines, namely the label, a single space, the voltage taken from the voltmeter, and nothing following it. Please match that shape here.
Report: 260 mV
